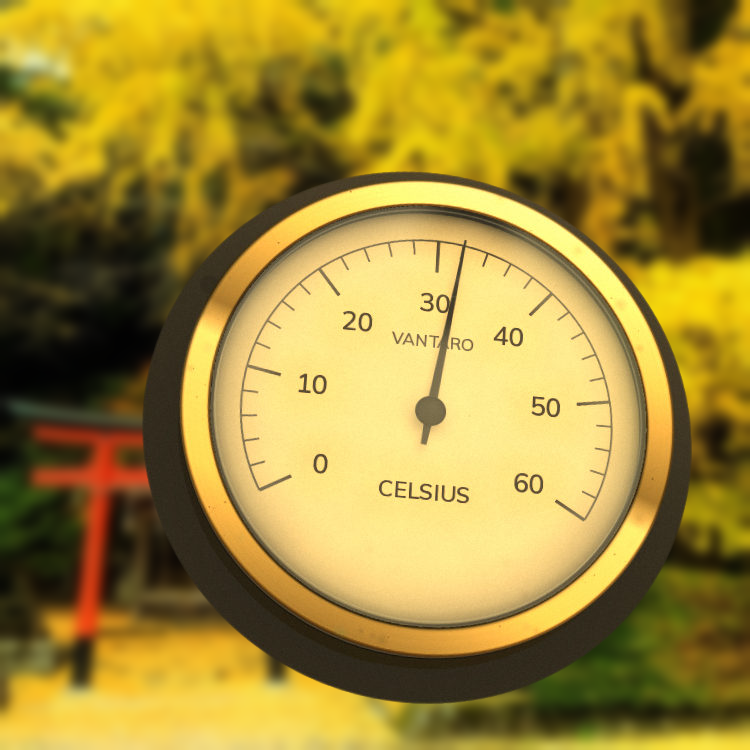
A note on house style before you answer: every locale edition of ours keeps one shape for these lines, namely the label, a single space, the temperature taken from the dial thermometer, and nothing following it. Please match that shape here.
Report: 32 °C
